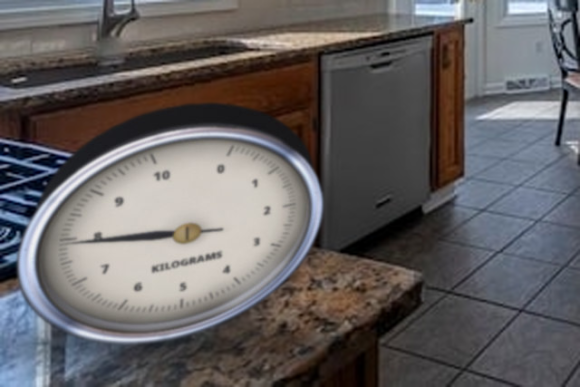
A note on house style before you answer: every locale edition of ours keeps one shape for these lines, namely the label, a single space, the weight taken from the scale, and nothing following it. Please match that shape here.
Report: 8 kg
